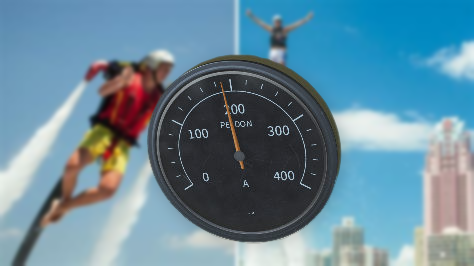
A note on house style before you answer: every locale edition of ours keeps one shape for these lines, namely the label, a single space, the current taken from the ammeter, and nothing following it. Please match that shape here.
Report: 190 A
